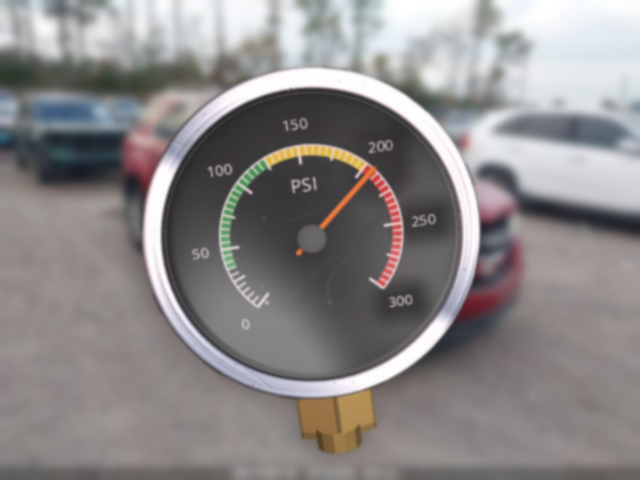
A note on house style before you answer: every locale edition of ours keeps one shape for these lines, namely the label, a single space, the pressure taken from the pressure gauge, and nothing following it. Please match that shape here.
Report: 205 psi
